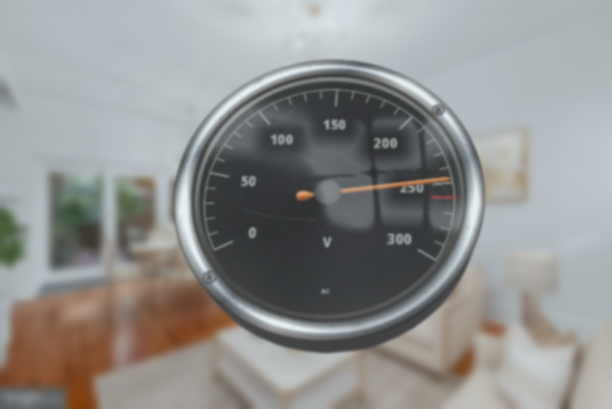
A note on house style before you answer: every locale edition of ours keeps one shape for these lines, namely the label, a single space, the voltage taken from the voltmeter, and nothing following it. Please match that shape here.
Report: 250 V
